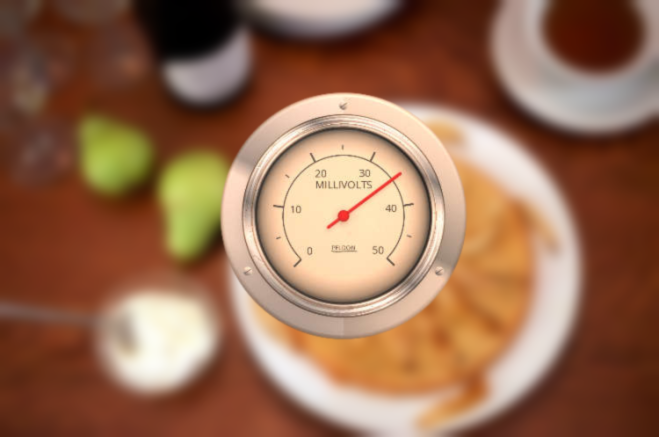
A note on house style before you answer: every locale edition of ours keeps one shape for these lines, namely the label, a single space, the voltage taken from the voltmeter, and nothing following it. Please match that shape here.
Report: 35 mV
